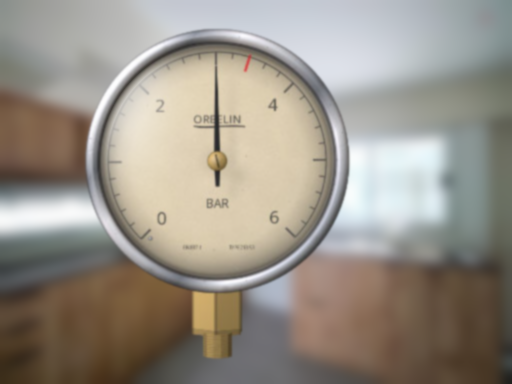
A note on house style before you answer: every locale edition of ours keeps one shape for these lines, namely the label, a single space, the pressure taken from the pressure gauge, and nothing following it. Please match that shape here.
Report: 3 bar
